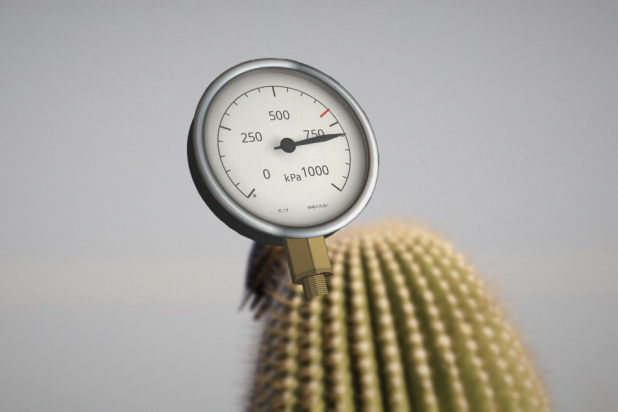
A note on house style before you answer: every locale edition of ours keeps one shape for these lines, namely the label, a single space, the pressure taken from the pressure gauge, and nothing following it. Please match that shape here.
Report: 800 kPa
